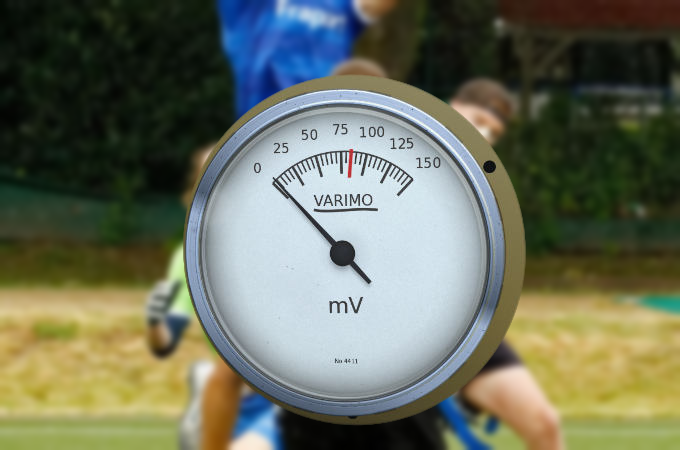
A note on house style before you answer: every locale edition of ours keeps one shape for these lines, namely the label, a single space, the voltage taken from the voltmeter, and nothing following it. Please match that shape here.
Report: 5 mV
